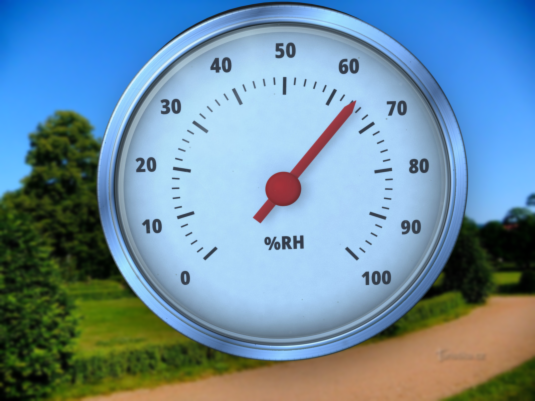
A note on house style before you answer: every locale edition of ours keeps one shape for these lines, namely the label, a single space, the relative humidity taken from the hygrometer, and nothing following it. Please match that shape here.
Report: 64 %
